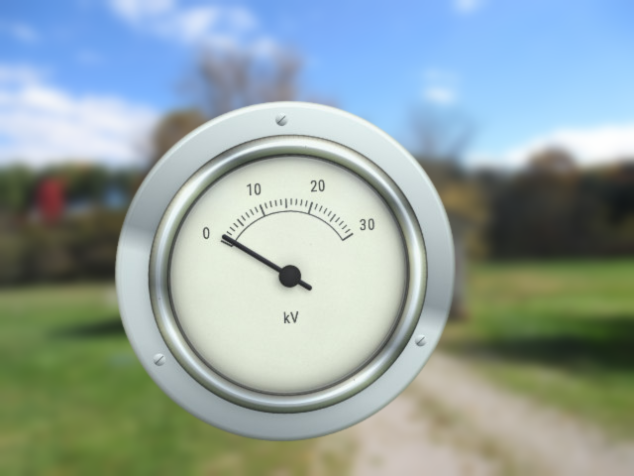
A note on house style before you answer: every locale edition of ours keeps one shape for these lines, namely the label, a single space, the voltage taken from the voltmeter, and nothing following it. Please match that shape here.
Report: 1 kV
